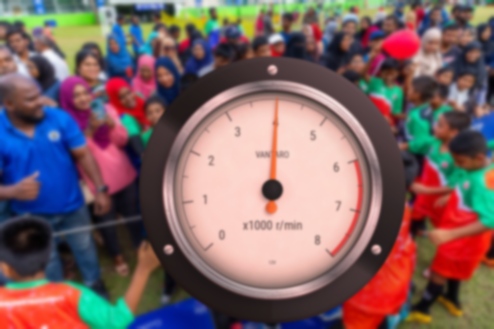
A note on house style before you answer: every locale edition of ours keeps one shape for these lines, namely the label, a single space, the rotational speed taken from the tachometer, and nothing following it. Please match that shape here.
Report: 4000 rpm
